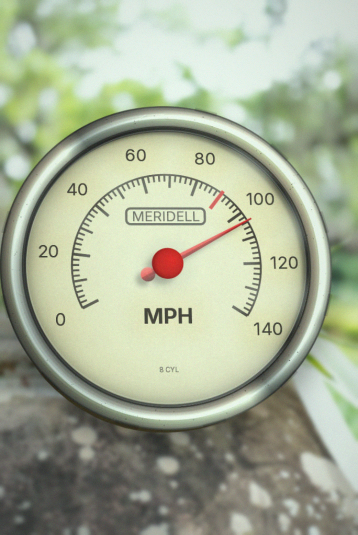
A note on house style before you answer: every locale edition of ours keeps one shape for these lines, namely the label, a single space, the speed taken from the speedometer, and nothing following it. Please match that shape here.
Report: 104 mph
